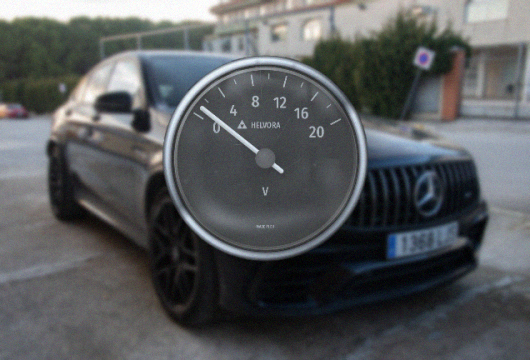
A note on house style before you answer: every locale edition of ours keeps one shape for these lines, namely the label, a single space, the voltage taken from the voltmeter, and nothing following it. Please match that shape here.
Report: 1 V
